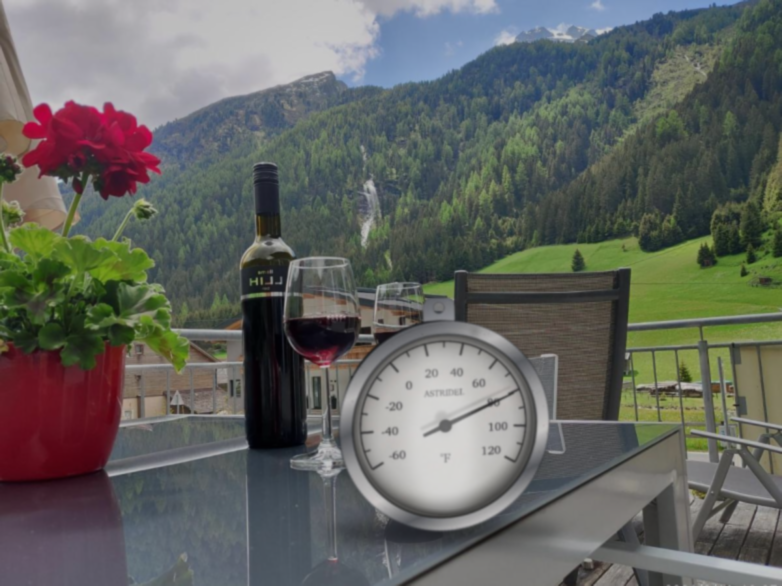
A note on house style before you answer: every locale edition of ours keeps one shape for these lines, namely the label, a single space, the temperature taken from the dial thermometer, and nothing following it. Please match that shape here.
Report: 80 °F
